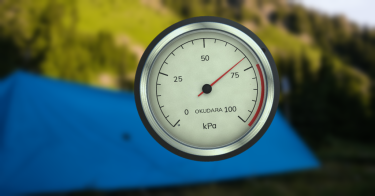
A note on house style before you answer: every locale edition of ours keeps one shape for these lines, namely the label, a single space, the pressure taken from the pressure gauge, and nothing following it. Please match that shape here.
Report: 70 kPa
